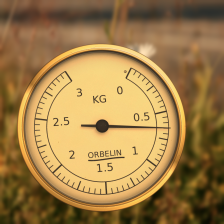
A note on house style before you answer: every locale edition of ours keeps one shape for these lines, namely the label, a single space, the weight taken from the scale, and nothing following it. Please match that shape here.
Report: 0.65 kg
